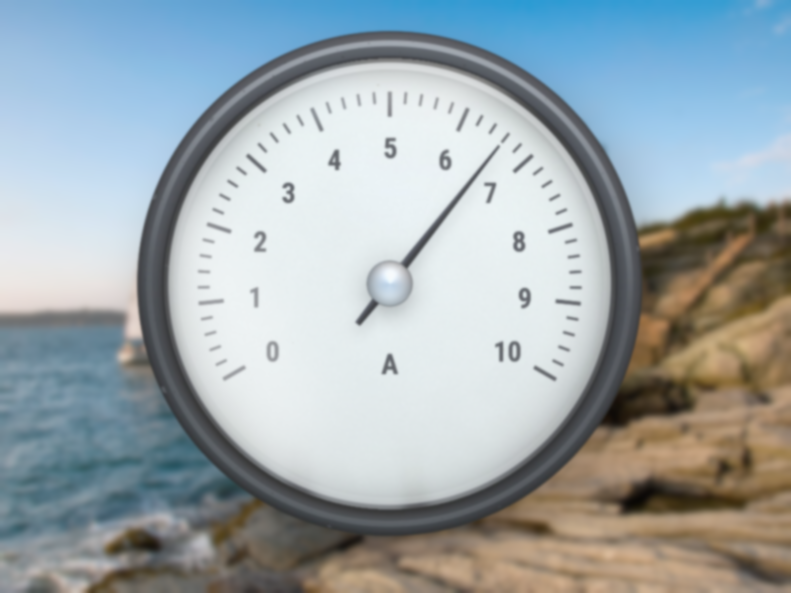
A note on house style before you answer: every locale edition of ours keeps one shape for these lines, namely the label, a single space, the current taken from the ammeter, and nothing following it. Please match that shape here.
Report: 6.6 A
